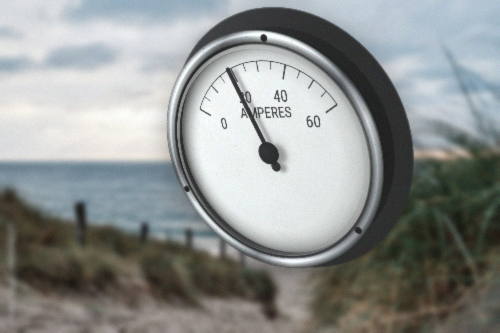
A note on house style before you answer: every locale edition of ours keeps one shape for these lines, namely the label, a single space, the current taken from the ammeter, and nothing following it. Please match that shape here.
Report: 20 A
